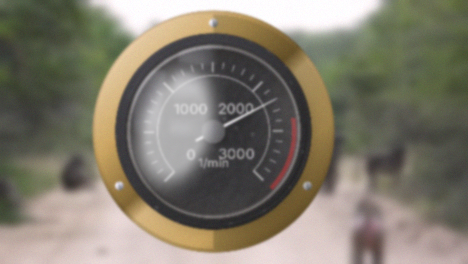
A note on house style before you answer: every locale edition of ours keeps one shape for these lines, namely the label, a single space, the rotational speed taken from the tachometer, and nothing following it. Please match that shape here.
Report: 2200 rpm
